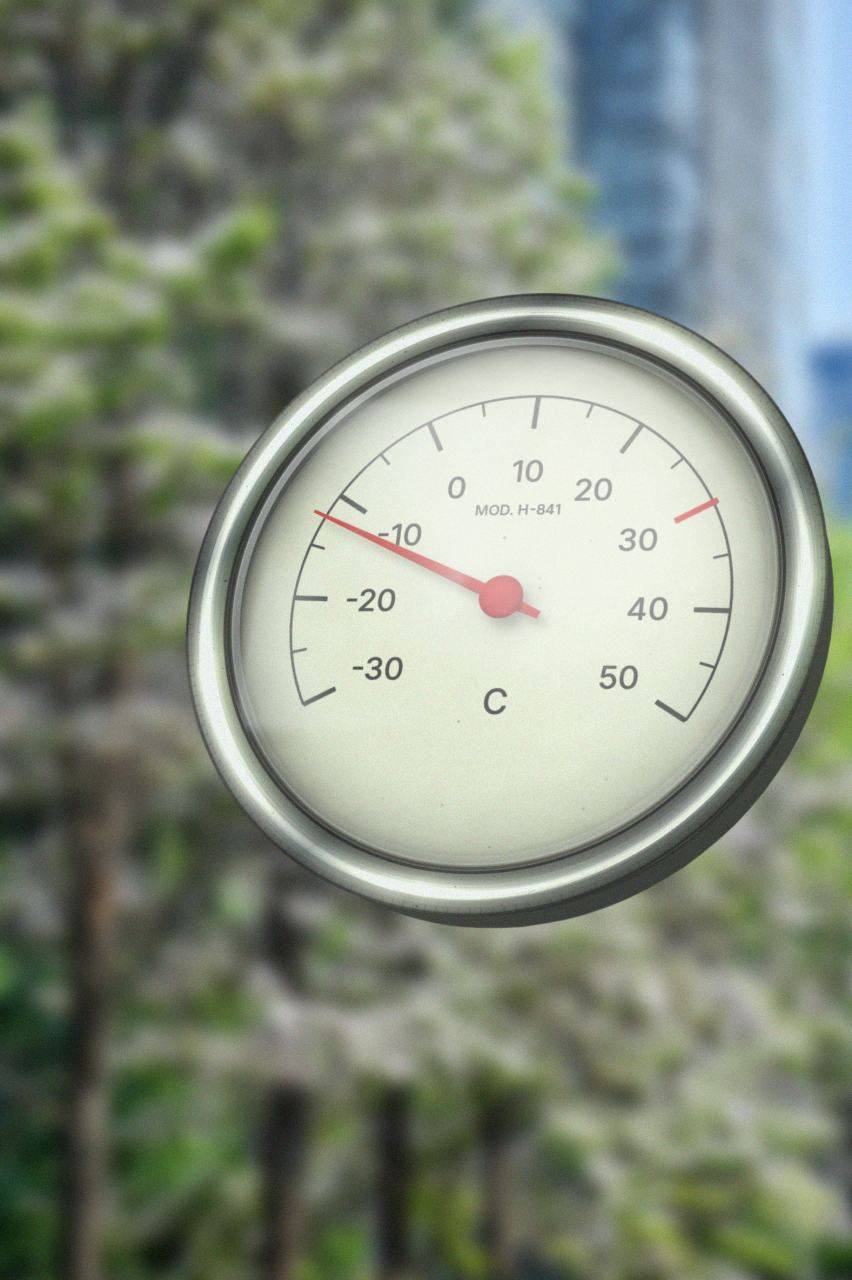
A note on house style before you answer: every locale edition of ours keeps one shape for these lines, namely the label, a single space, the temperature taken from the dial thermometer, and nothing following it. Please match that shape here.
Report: -12.5 °C
